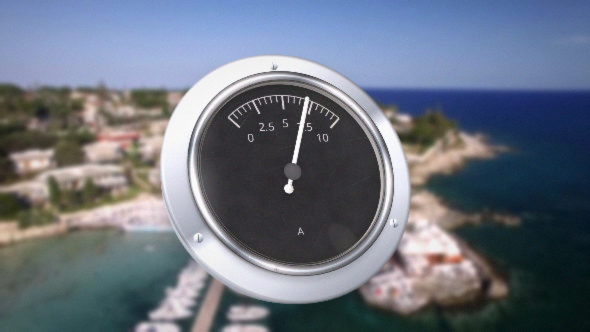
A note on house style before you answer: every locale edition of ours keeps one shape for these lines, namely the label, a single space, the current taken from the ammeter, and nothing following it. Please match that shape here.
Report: 7 A
